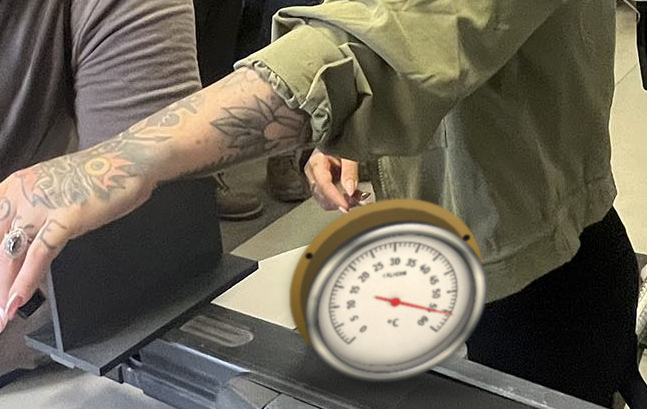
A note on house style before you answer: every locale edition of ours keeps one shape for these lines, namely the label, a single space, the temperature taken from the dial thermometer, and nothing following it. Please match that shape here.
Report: 55 °C
